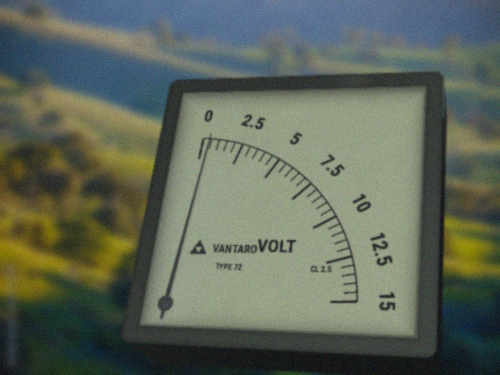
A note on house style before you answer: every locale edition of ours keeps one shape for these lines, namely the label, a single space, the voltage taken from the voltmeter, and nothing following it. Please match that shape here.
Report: 0.5 V
